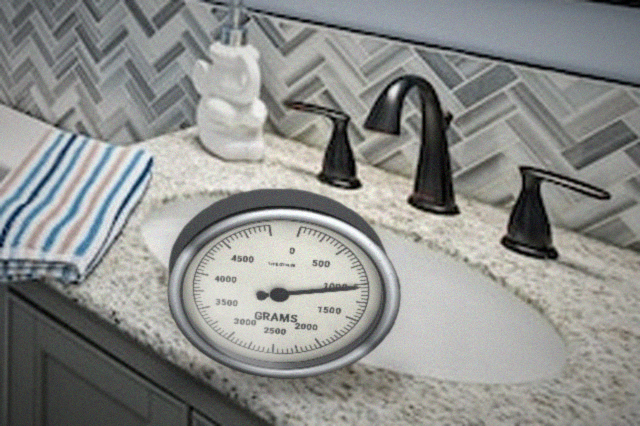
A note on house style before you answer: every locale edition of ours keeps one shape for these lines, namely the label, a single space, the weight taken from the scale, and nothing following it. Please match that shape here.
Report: 1000 g
